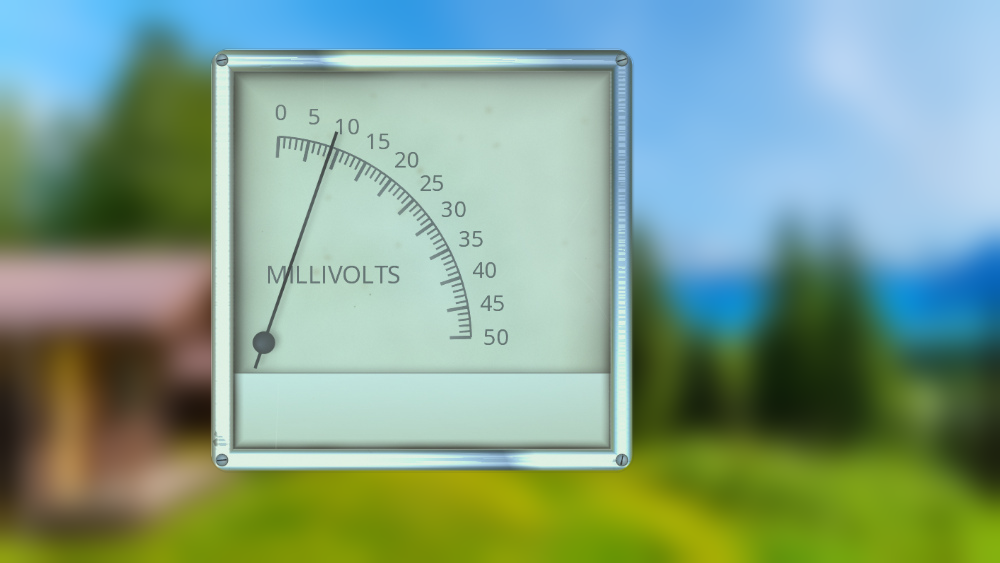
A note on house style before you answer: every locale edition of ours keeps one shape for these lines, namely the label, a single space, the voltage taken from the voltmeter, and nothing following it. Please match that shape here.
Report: 9 mV
